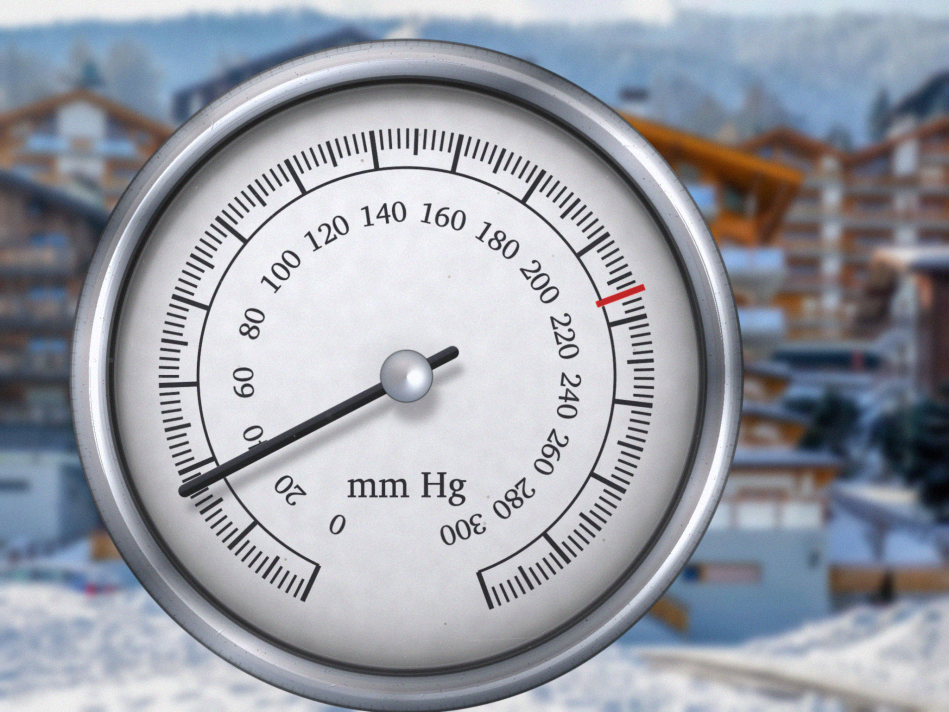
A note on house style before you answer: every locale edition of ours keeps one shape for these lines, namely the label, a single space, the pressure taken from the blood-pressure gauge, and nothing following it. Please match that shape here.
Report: 36 mmHg
